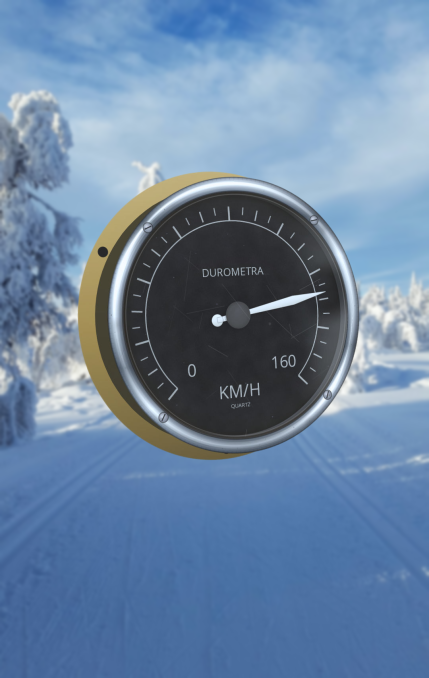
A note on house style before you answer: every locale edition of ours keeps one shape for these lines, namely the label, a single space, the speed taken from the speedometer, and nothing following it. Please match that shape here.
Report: 127.5 km/h
